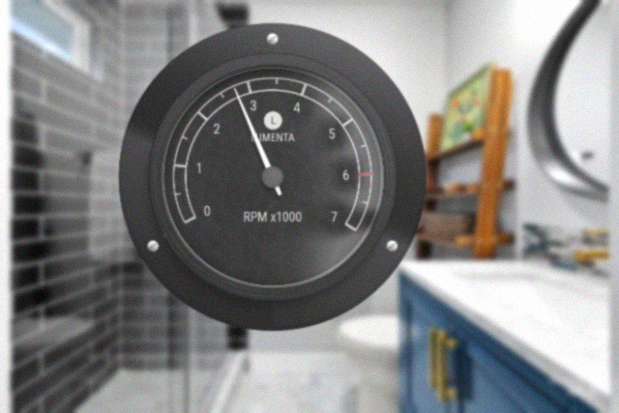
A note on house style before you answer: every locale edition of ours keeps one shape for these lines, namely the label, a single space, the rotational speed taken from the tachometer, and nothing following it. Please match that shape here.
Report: 2750 rpm
